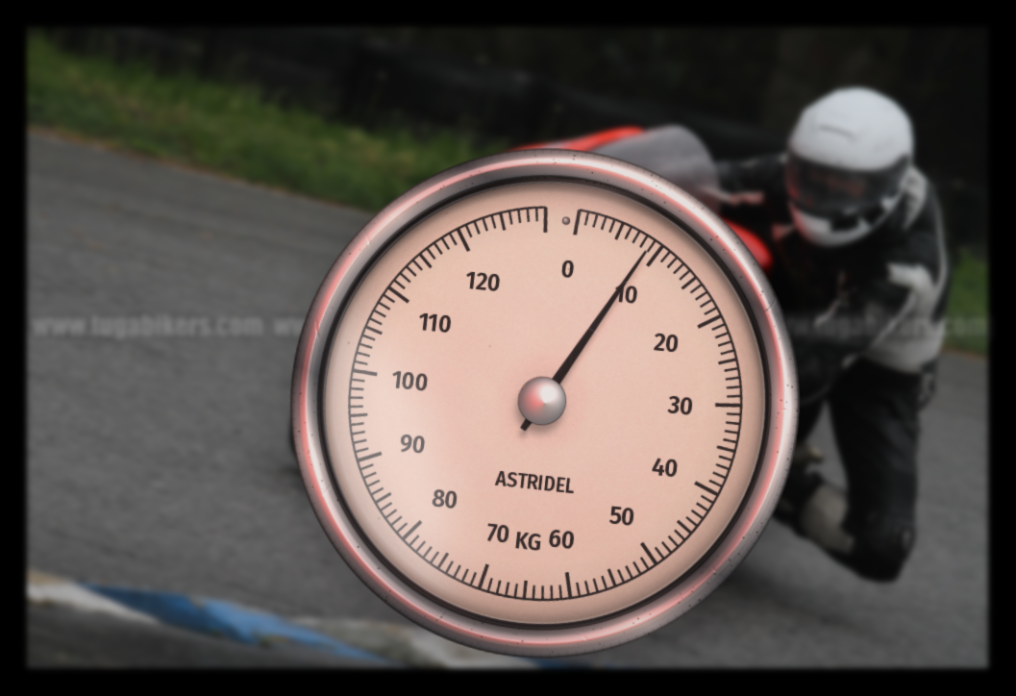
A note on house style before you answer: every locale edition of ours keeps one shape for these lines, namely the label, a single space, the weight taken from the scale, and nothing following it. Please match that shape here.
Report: 9 kg
